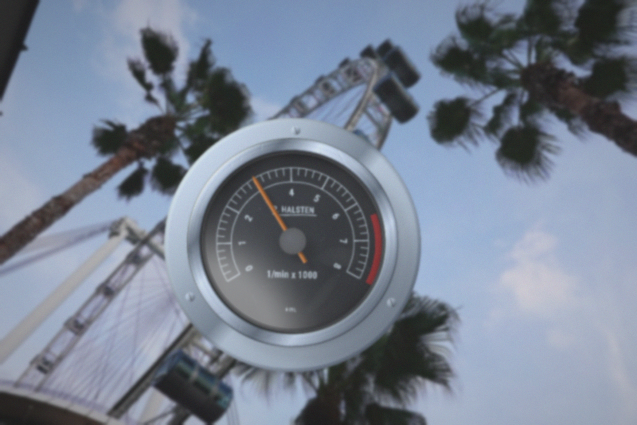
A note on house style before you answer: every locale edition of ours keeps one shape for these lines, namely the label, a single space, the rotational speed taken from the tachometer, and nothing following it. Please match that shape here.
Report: 3000 rpm
